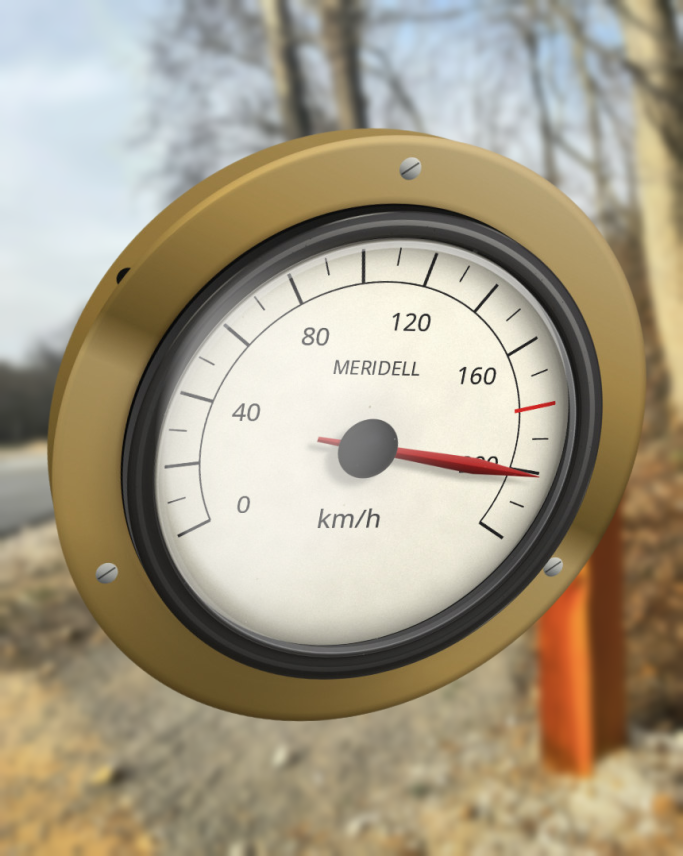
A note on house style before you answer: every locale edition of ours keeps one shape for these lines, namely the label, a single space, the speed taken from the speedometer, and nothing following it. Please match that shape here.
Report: 200 km/h
